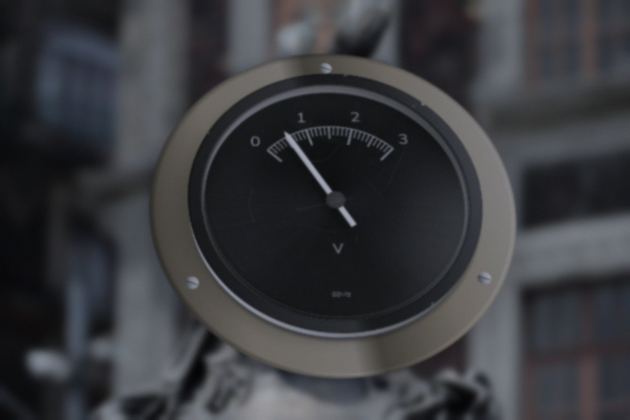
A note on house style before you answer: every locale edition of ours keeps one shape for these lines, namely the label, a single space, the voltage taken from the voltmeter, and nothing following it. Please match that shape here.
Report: 0.5 V
